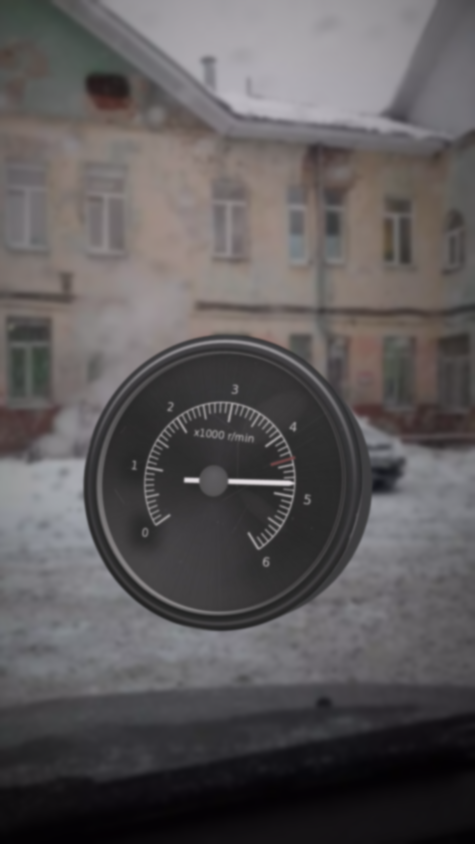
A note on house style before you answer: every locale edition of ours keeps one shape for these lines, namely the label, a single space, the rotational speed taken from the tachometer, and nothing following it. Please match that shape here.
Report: 4800 rpm
